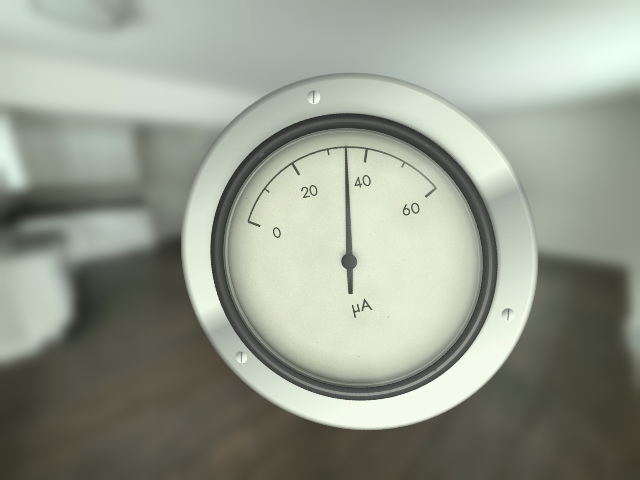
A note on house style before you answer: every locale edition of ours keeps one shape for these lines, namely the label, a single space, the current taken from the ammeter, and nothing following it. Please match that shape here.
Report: 35 µA
